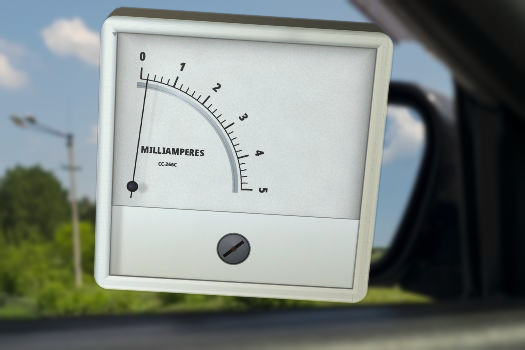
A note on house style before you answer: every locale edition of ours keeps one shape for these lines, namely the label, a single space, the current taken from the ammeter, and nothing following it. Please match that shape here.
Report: 0.2 mA
